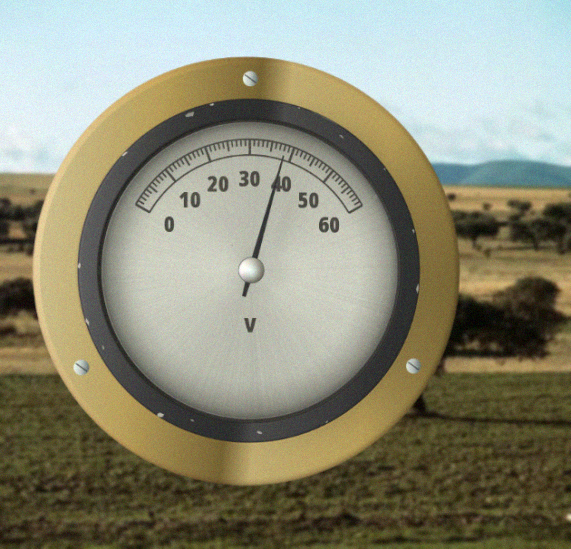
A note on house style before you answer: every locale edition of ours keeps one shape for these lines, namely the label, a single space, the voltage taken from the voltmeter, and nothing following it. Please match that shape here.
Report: 38 V
